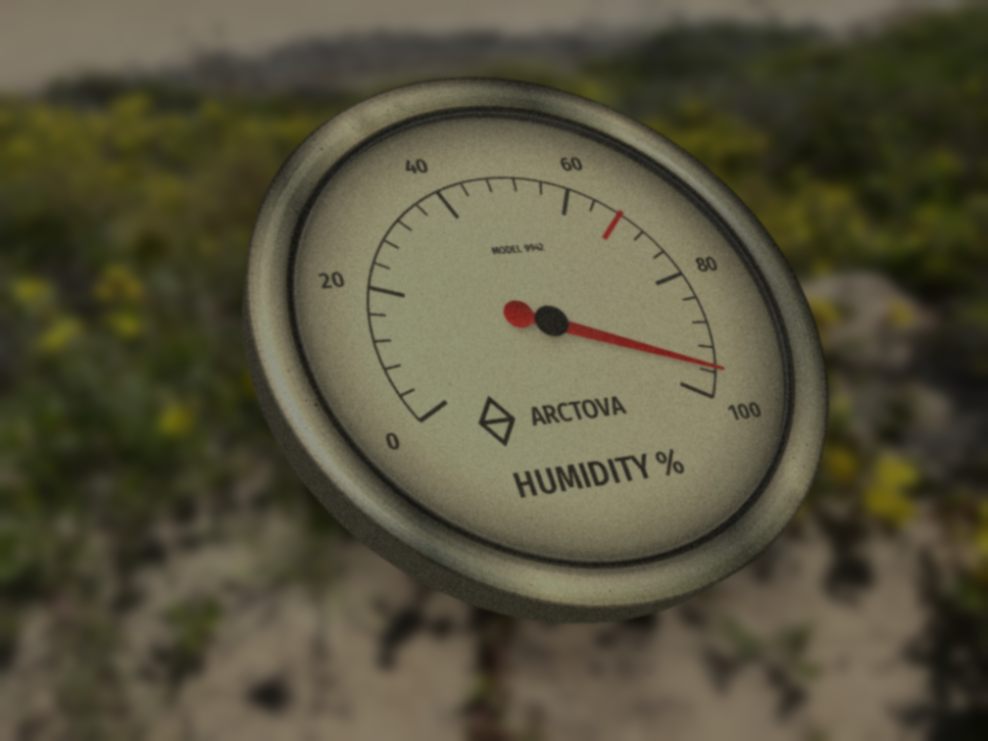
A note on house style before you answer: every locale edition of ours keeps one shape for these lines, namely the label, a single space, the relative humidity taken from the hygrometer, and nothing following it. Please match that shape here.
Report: 96 %
